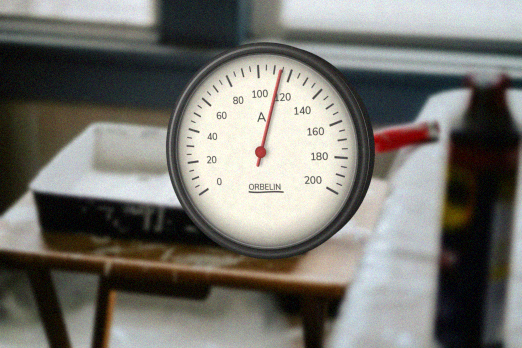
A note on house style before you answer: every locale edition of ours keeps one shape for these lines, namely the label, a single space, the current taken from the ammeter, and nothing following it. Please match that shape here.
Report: 115 A
